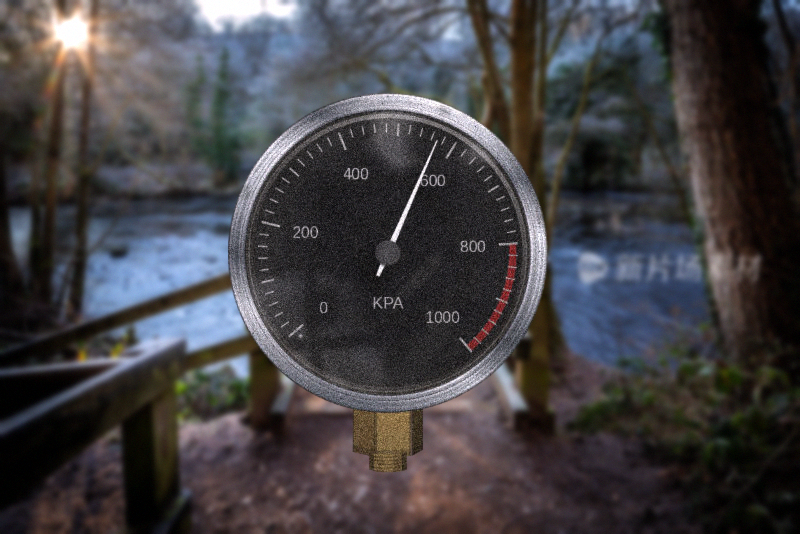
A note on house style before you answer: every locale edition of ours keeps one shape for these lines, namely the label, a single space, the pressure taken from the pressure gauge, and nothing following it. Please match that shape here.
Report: 570 kPa
